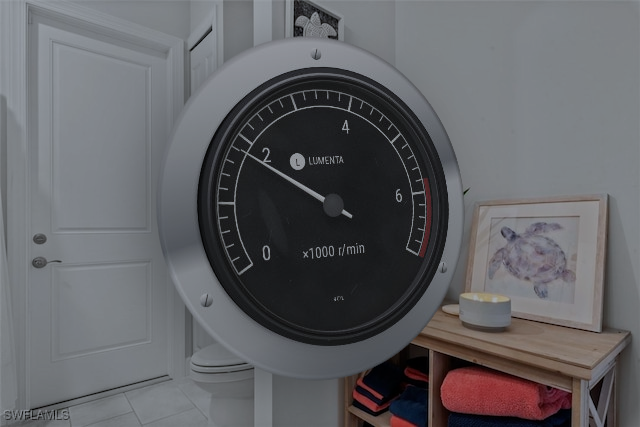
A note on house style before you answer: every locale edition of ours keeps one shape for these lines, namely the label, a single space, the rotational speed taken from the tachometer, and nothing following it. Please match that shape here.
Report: 1800 rpm
